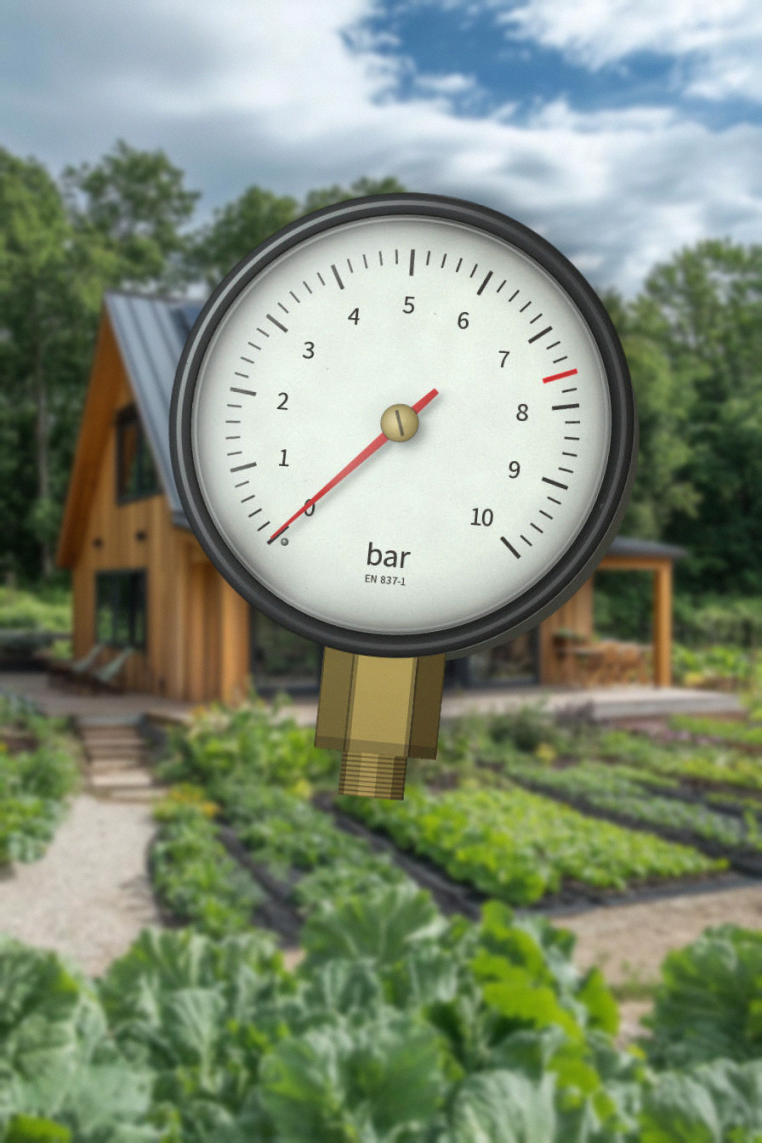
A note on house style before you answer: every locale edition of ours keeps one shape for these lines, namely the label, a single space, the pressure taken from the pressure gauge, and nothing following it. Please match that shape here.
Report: 0 bar
